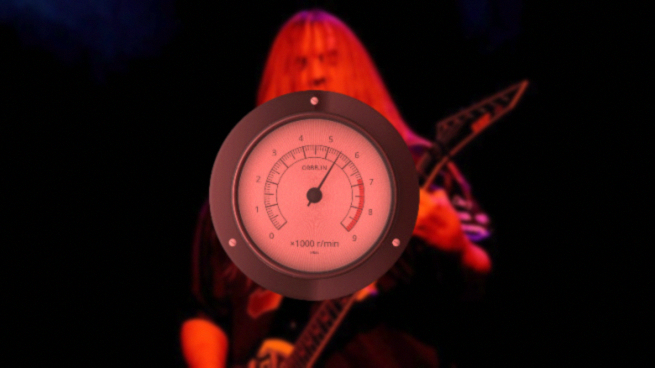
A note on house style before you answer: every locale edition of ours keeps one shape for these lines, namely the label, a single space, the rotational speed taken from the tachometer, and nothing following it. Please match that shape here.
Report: 5500 rpm
